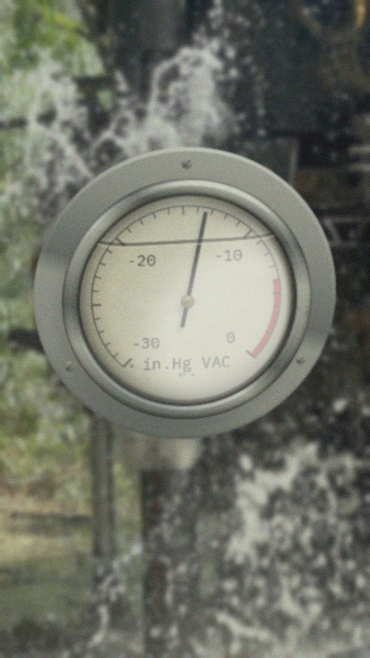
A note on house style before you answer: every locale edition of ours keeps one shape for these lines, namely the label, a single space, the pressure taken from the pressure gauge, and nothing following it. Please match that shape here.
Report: -13.5 inHg
